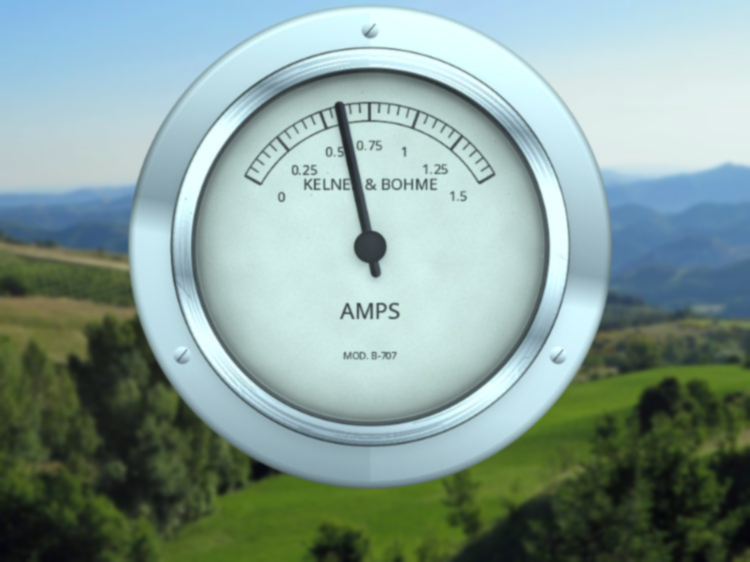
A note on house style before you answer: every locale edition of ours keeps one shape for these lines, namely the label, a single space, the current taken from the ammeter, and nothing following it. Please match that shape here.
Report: 0.6 A
